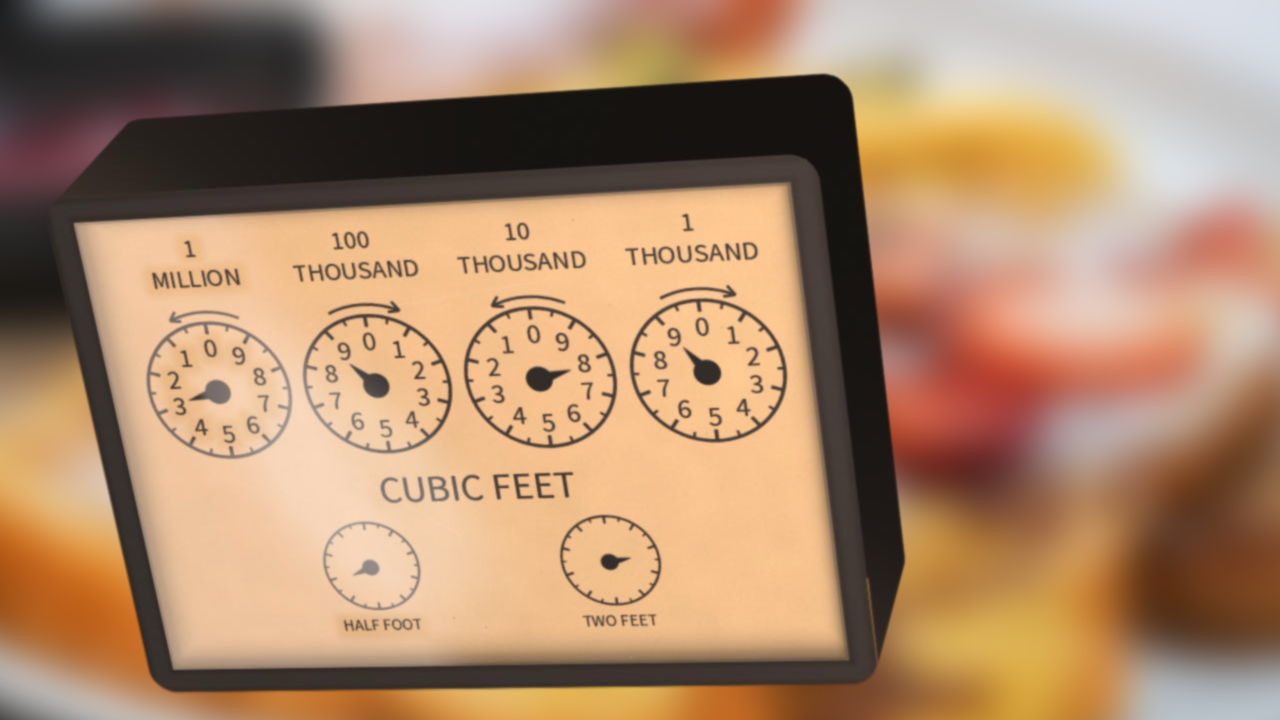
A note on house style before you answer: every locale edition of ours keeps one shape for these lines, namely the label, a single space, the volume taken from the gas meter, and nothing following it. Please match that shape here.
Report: 287900 ft³
